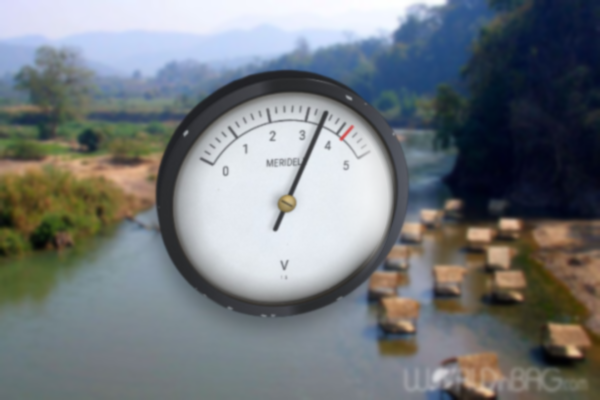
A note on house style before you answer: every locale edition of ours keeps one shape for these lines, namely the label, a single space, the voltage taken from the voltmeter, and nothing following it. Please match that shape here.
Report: 3.4 V
